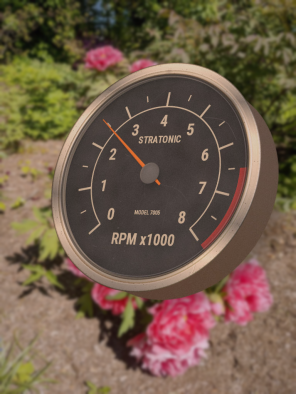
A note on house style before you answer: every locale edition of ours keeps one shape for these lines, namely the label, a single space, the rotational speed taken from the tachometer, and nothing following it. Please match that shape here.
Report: 2500 rpm
